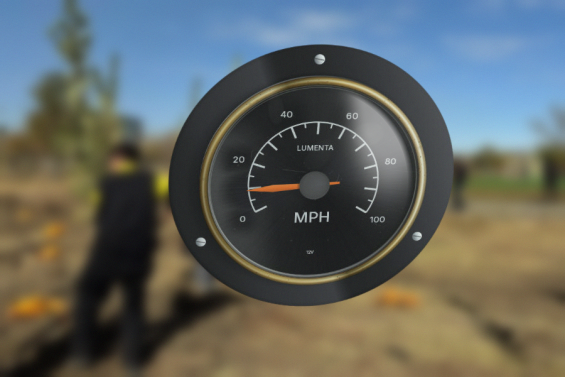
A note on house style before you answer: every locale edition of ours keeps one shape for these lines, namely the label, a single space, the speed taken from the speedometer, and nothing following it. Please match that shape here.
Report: 10 mph
